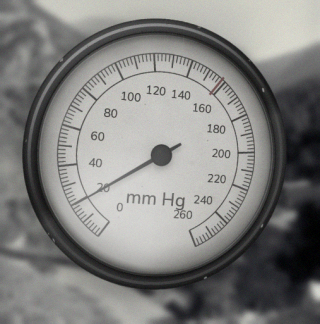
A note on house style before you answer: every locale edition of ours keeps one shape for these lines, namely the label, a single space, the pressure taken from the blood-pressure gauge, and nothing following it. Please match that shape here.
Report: 20 mmHg
